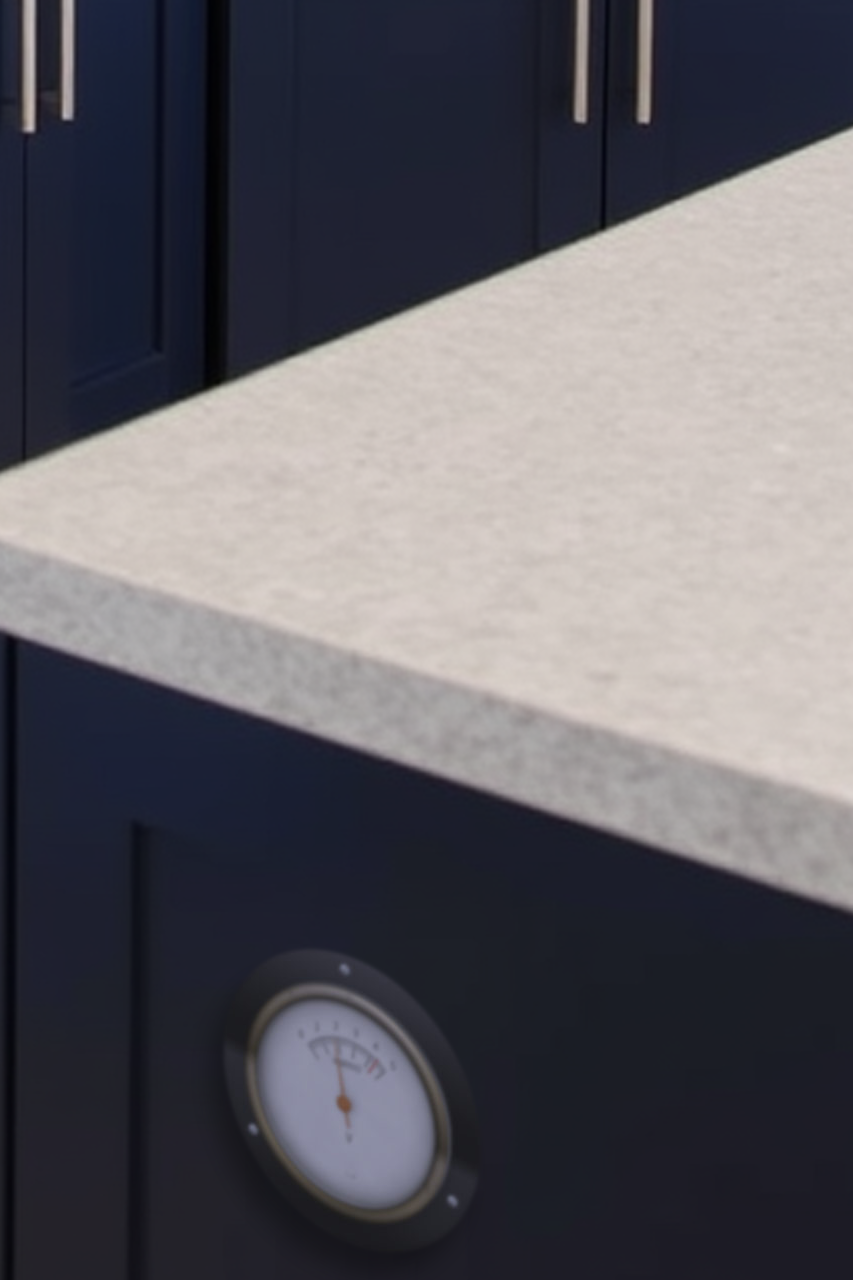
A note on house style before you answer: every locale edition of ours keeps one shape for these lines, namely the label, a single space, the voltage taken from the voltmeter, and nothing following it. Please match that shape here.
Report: 2 V
